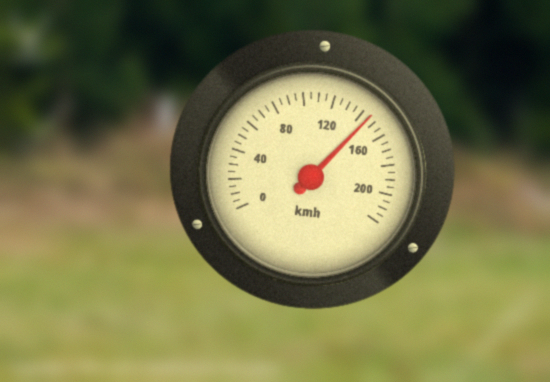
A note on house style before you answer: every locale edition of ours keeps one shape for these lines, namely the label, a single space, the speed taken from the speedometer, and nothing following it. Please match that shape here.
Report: 145 km/h
